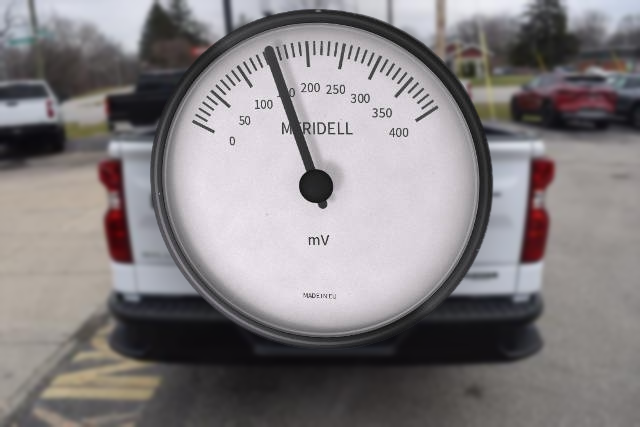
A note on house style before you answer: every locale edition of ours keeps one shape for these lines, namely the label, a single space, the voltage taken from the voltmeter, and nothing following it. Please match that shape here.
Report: 150 mV
